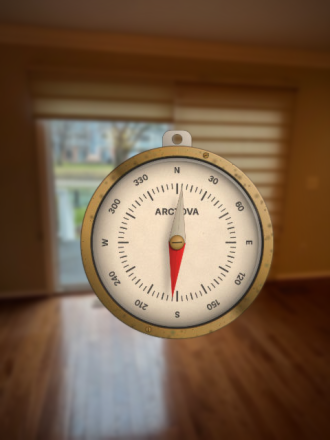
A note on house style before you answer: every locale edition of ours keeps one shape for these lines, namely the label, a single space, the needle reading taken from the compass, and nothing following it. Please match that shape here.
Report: 185 °
